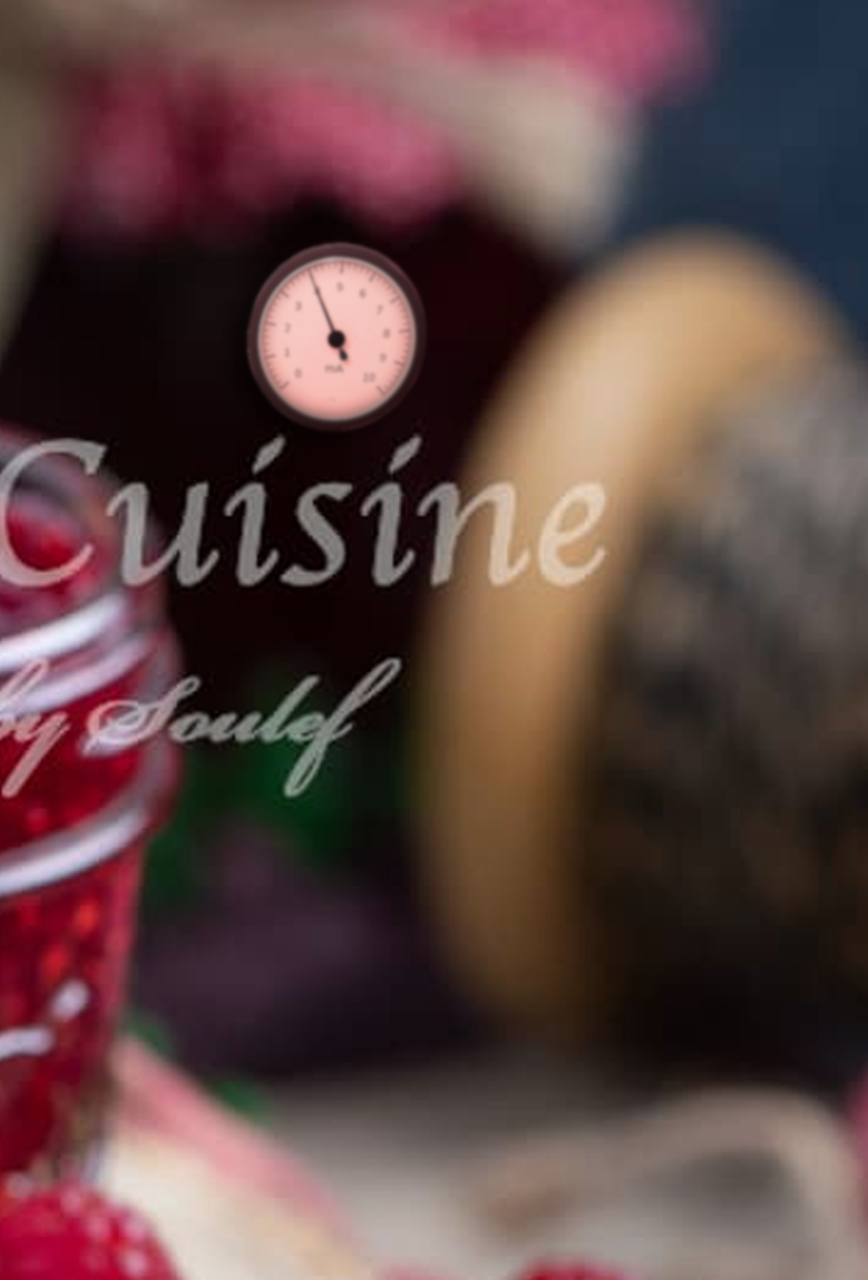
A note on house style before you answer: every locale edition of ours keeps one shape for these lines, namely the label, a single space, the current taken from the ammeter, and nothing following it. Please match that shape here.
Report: 4 mA
